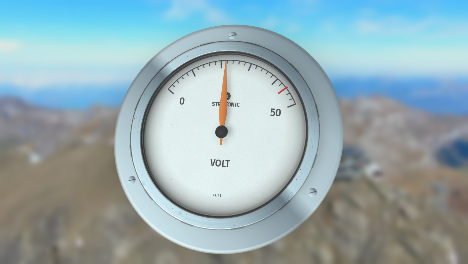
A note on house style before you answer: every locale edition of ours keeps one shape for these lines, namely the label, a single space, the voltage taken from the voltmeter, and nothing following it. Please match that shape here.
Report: 22 V
